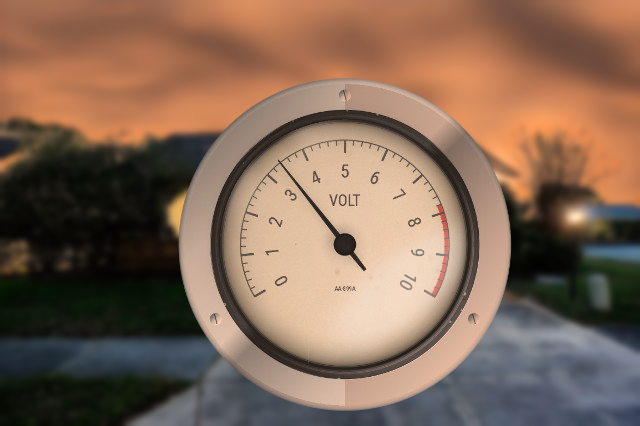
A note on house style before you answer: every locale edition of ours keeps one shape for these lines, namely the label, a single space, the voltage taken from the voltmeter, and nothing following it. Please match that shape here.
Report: 3.4 V
